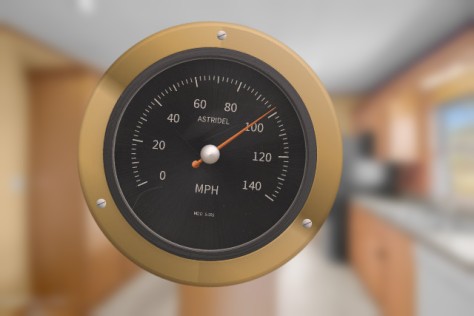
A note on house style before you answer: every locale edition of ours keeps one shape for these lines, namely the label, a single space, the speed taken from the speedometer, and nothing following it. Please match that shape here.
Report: 98 mph
